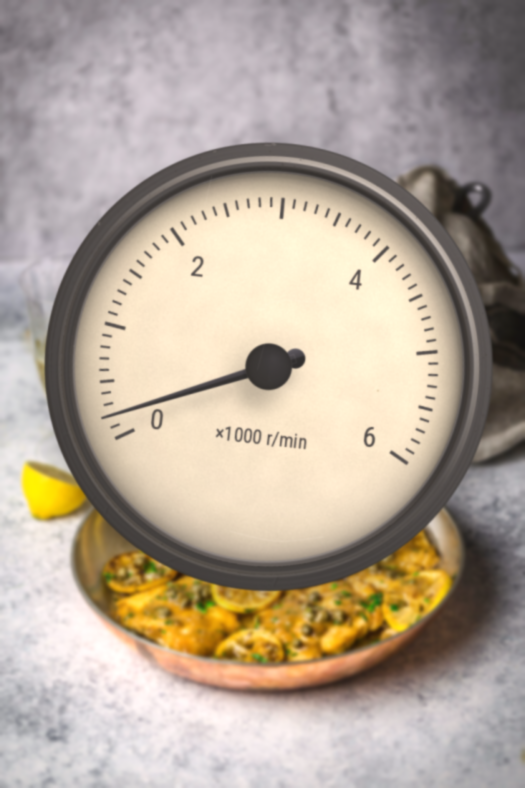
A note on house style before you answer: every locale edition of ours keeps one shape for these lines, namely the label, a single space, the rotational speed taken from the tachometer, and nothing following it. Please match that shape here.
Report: 200 rpm
